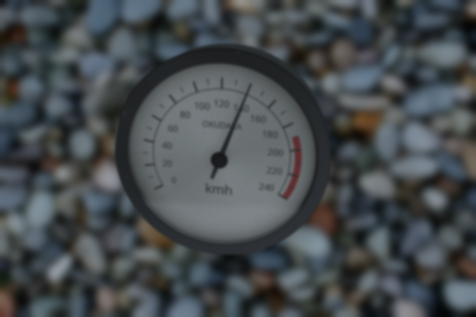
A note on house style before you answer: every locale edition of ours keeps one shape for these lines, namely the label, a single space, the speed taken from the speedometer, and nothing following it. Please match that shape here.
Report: 140 km/h
